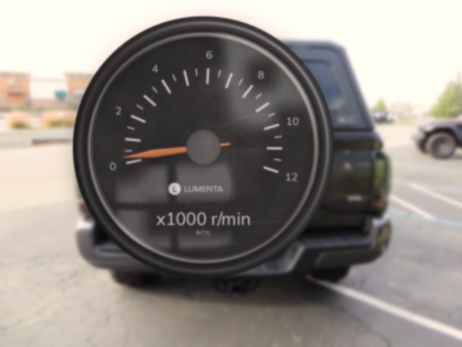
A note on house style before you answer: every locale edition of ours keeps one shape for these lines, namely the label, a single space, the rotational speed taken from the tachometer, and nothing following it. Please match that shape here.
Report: 250 rpm
